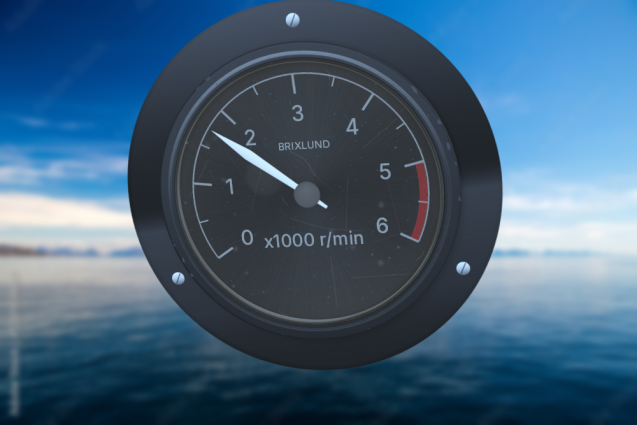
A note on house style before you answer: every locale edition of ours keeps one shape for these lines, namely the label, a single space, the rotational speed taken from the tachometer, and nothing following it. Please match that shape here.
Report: 1750 rpm
